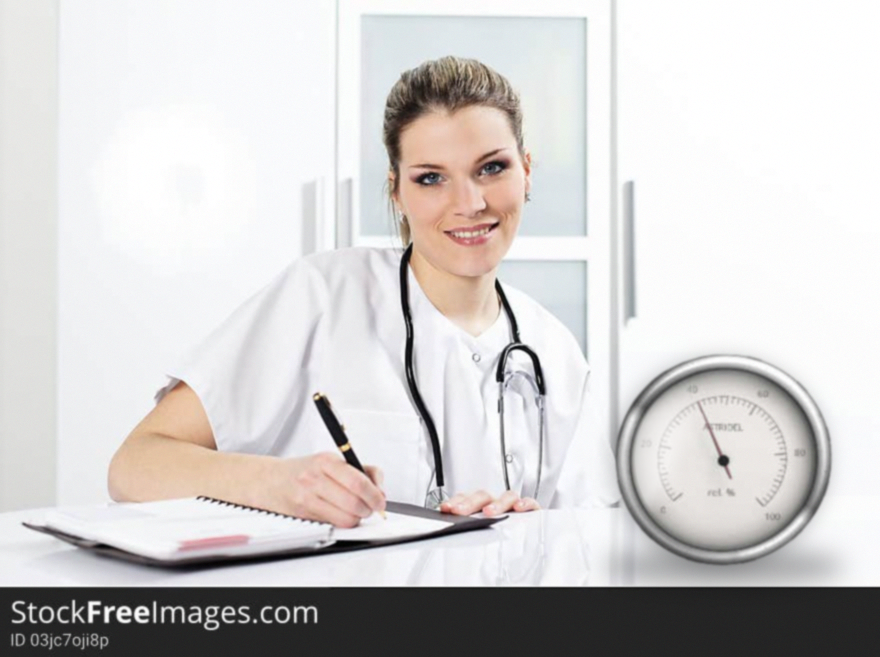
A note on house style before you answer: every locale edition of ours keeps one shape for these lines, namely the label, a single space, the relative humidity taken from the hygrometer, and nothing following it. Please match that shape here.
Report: 40 %
